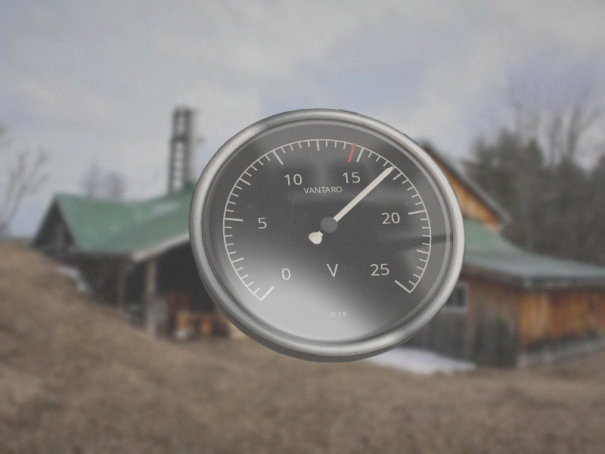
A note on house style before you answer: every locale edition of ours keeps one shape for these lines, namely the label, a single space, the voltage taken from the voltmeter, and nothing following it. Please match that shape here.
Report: 17 V
